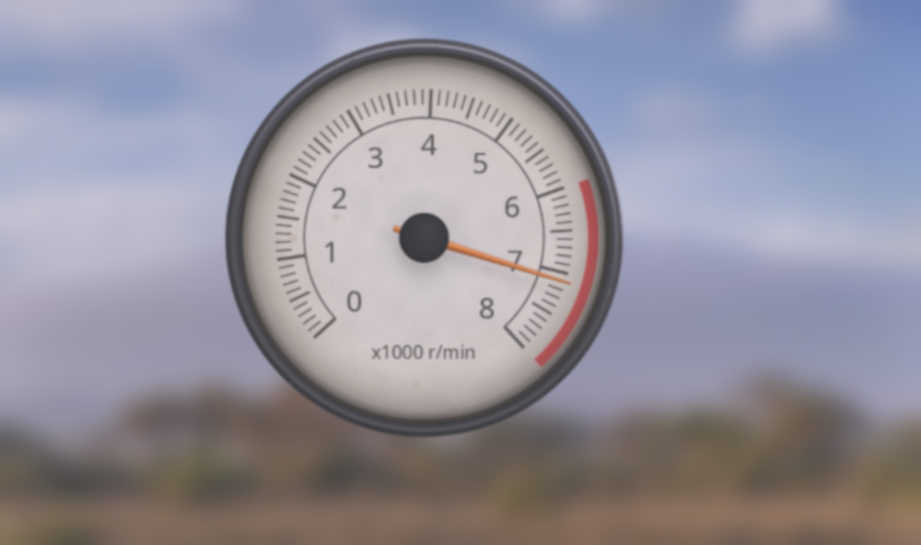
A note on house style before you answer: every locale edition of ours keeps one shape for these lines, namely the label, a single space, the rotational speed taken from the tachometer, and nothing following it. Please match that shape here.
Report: 7100 rpm
